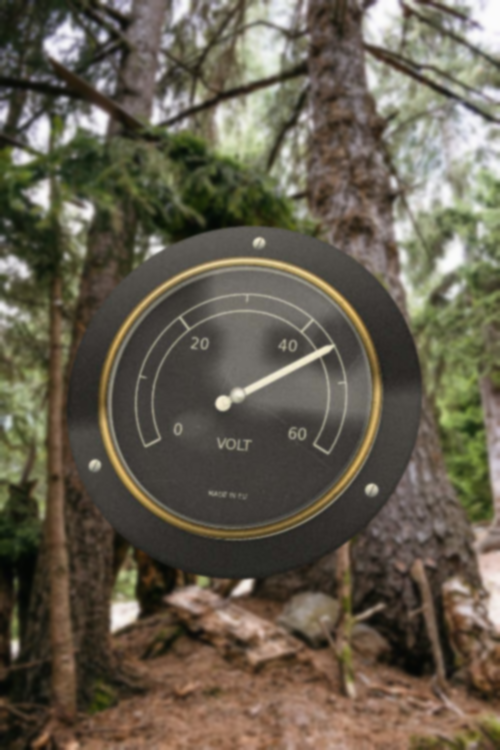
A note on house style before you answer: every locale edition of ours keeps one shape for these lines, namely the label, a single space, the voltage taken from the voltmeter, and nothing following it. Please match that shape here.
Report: 45 V
